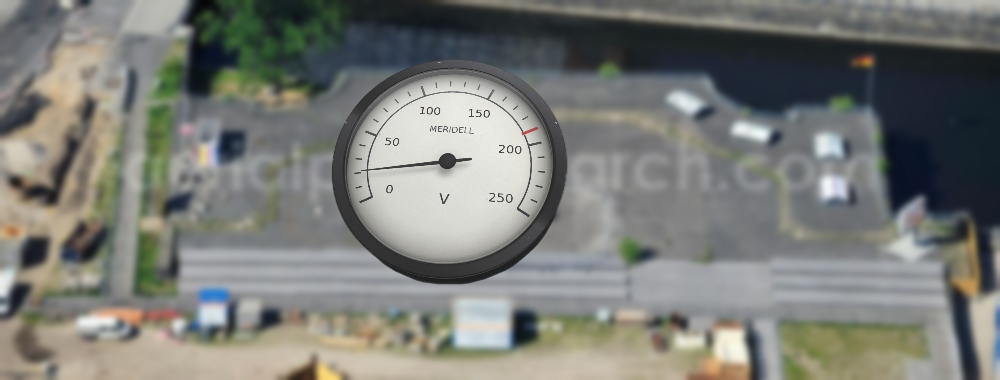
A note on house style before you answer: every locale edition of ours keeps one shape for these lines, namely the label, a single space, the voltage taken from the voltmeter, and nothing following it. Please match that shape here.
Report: 20 V
